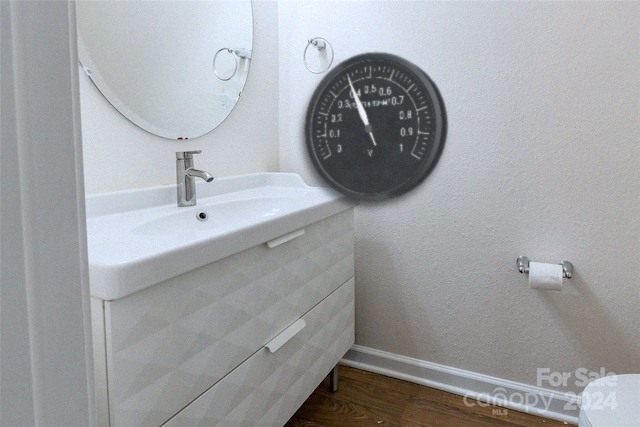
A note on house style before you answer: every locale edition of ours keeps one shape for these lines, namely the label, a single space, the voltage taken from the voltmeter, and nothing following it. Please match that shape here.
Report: 0.4 V
